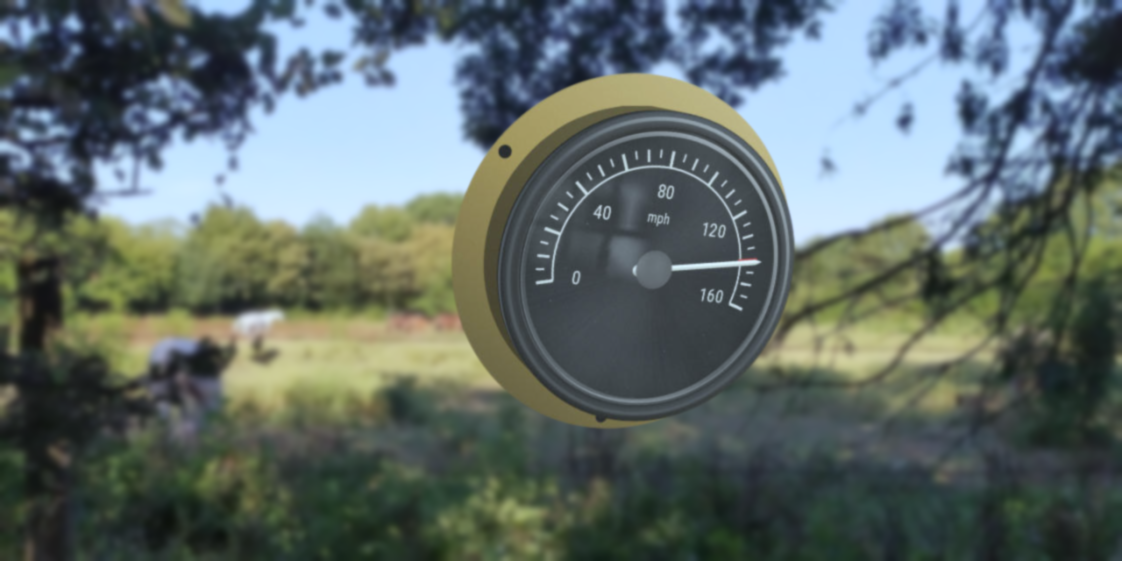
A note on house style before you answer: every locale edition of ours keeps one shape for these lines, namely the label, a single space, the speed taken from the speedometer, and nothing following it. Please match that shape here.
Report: 140 mph
